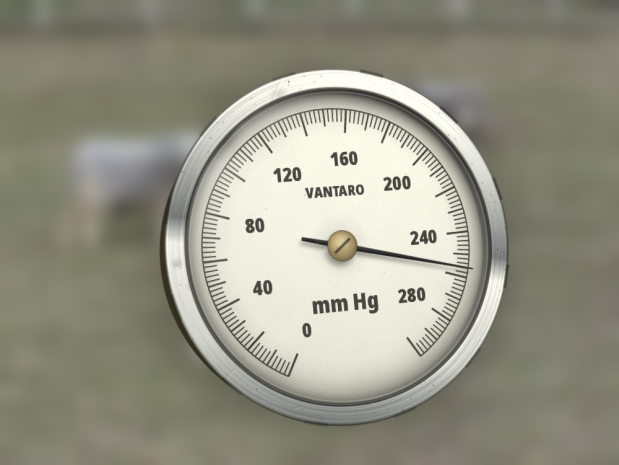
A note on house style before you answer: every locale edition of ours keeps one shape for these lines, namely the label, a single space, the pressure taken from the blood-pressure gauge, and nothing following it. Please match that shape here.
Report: 256 mmHg
